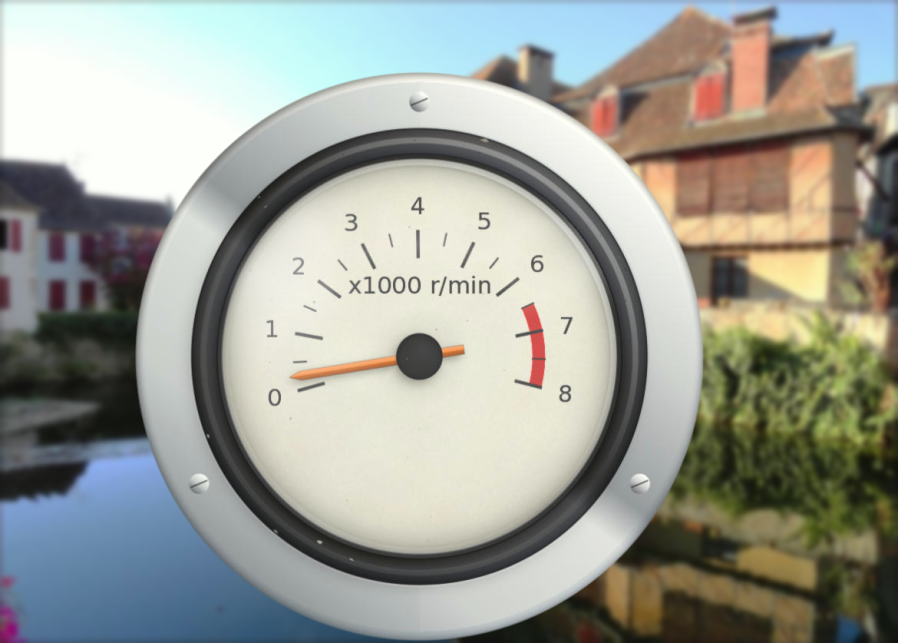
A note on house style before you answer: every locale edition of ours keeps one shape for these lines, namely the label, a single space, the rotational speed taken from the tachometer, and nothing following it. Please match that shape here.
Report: 250 rpm
